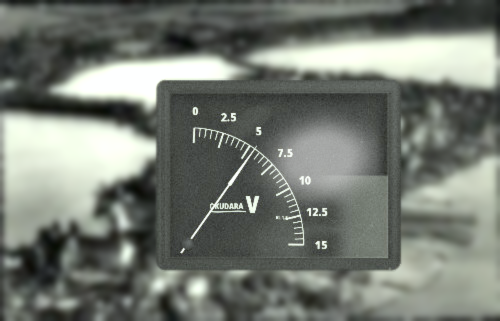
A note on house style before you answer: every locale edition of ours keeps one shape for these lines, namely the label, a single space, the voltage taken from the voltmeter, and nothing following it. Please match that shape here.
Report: 5.5 V
